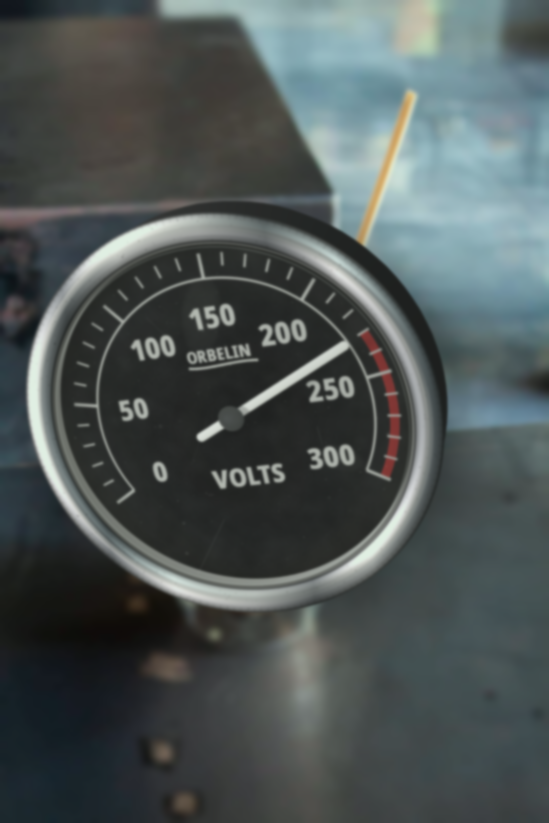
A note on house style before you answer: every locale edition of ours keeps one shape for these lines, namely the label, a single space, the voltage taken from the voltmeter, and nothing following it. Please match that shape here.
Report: 230 V
